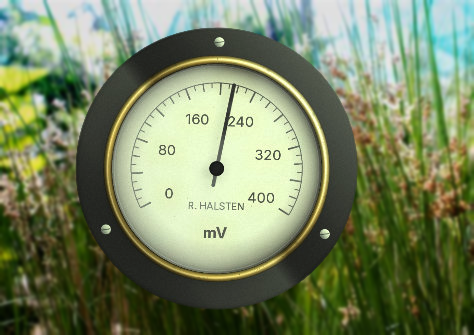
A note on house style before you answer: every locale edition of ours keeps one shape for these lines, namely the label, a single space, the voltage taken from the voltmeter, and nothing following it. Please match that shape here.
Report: 215 mV
